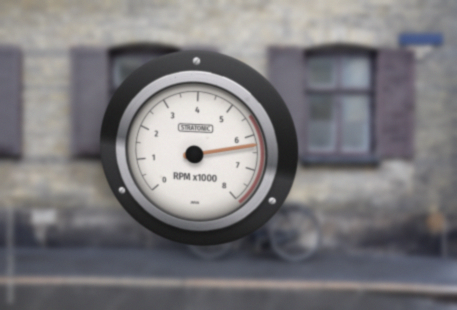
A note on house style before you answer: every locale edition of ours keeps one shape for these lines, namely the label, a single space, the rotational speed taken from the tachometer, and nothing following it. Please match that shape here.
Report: 6250 rpm
